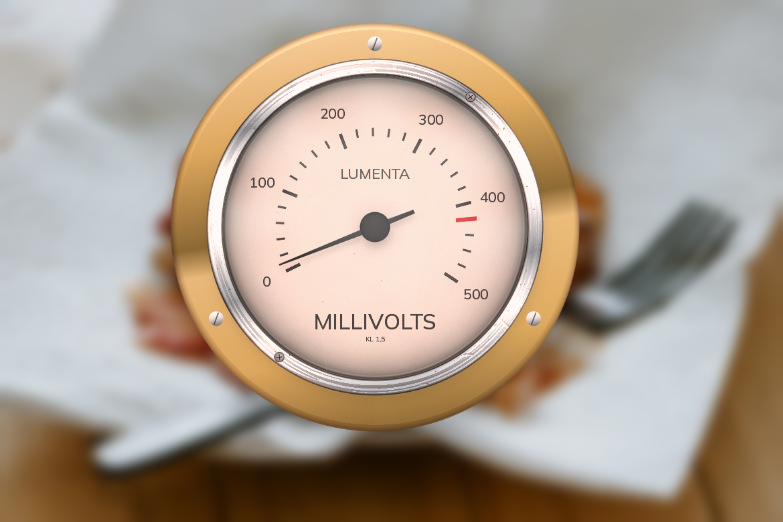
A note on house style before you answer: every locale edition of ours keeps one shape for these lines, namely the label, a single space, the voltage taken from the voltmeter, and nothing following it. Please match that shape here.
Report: 10 mV
